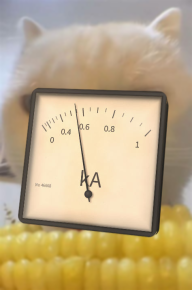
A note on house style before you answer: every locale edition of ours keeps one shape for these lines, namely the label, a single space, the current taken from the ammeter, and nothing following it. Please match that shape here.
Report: 0.55 kA
